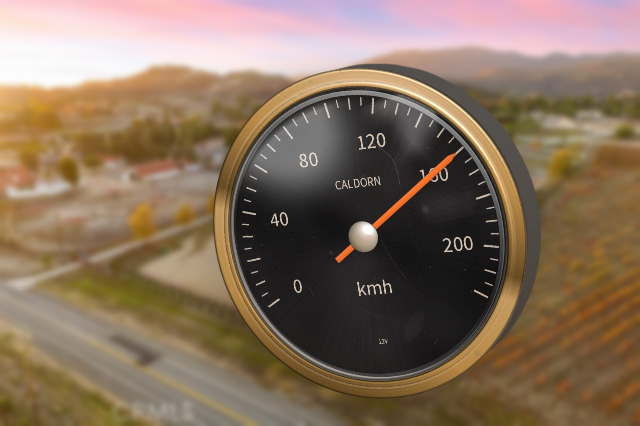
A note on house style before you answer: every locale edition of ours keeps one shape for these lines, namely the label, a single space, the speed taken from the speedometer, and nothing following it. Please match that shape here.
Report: 160 km/h
